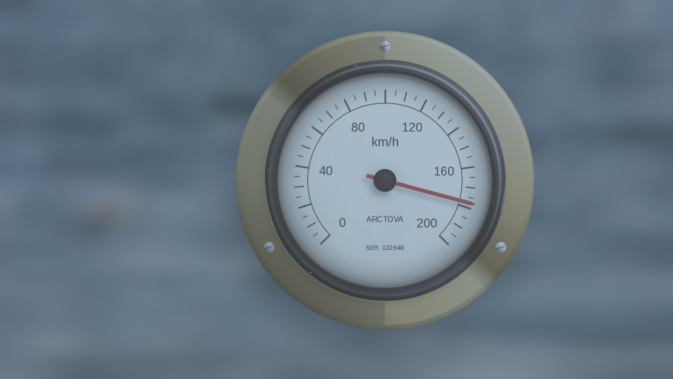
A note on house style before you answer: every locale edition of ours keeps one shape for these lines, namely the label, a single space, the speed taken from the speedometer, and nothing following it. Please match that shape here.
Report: 177.5 km/h
